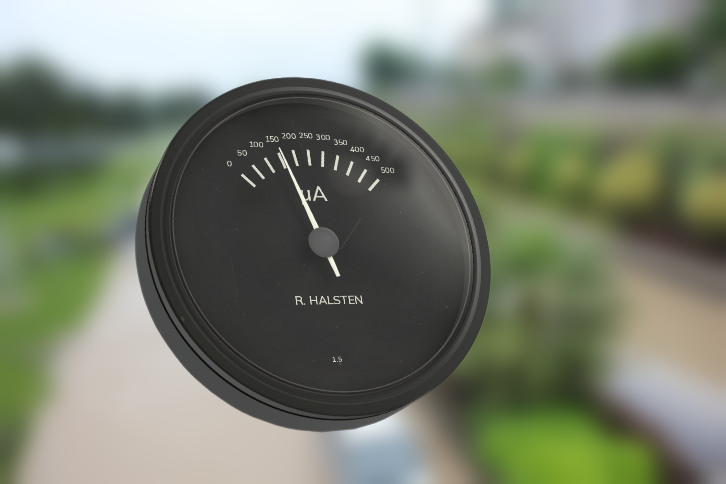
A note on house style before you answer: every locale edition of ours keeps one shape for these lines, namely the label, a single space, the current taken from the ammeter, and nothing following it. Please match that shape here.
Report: 150 µA
